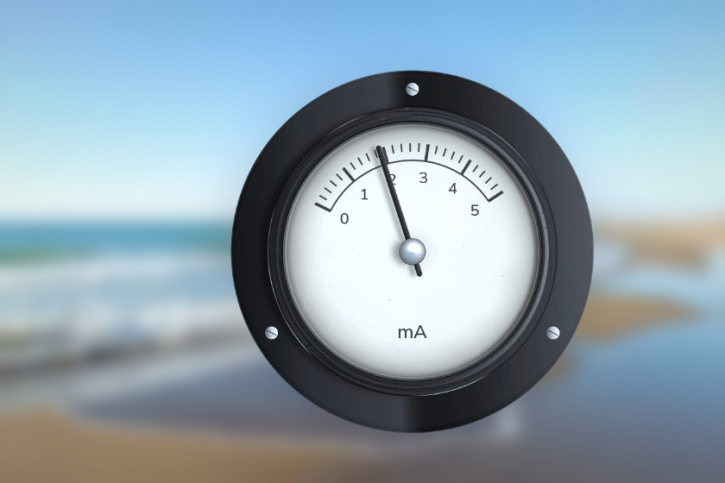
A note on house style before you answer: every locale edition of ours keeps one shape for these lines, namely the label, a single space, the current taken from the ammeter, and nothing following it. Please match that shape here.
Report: 1.9 mA
